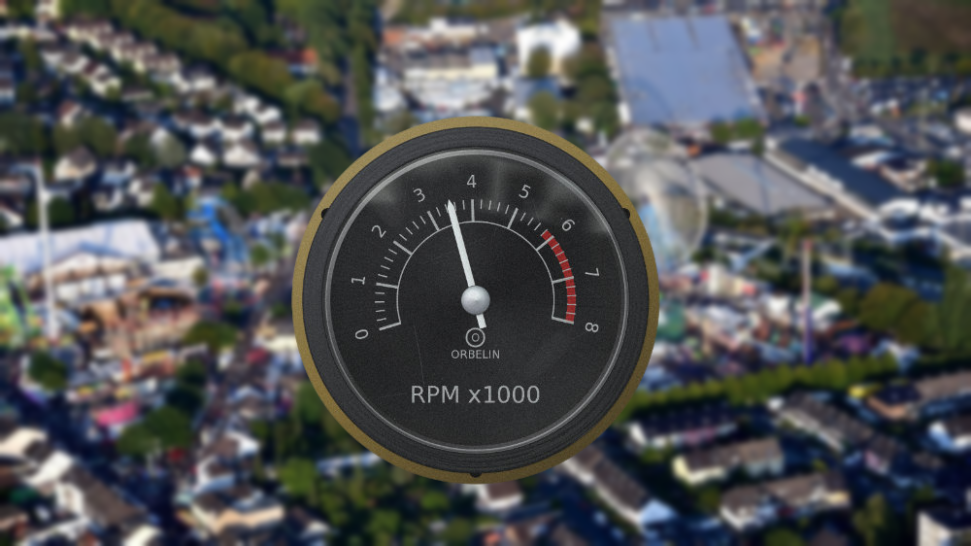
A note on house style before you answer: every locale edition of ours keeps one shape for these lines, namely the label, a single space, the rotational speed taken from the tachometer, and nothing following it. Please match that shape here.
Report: 3500 rpm
